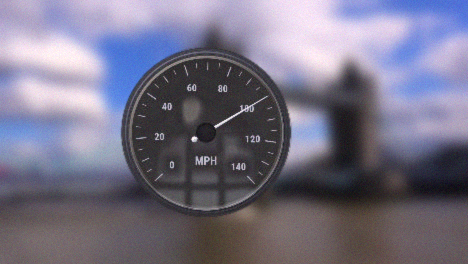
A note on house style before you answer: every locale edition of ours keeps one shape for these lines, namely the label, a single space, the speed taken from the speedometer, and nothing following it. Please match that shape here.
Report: 100 mph
